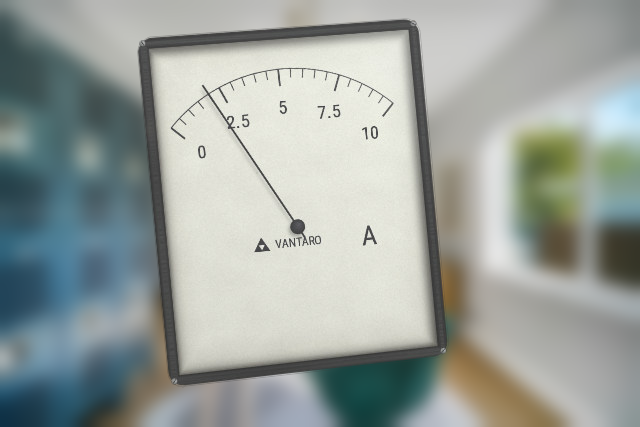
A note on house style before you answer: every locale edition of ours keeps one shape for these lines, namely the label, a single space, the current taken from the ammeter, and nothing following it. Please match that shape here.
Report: 2 A
